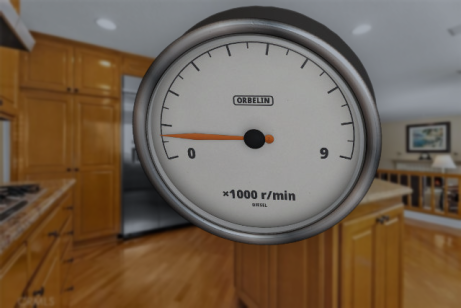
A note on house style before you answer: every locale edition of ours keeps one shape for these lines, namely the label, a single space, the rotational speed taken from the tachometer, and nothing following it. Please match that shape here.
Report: 750 rpm
